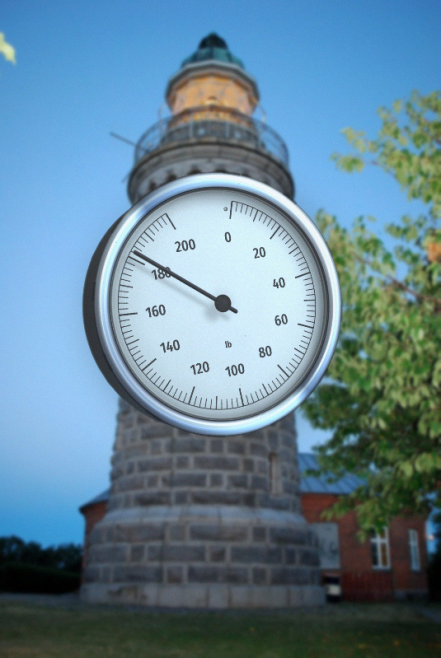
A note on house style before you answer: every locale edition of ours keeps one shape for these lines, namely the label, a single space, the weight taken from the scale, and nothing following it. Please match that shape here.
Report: 182 lb
